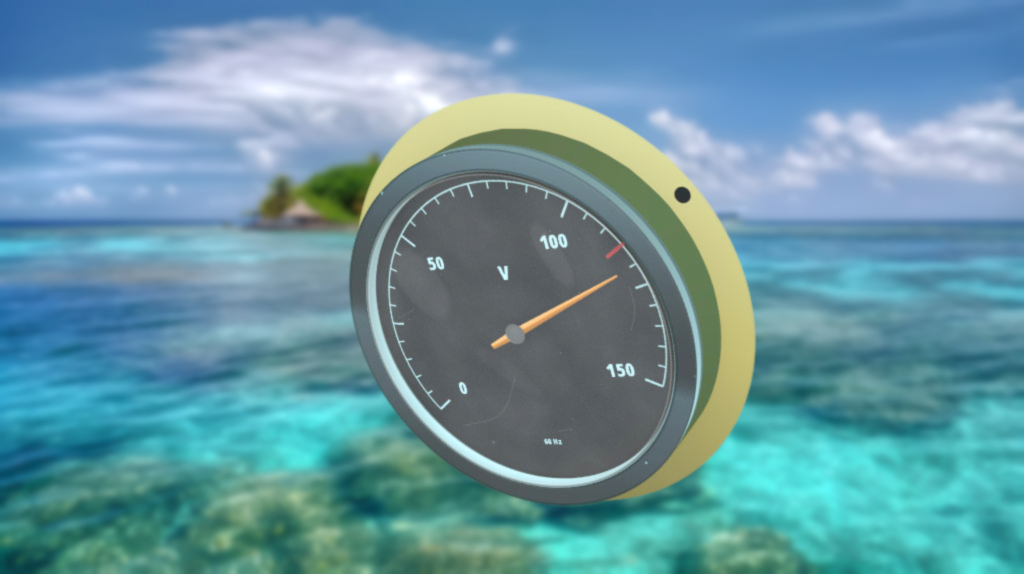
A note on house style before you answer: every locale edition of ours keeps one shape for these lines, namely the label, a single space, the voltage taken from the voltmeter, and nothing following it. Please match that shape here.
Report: 120 V
